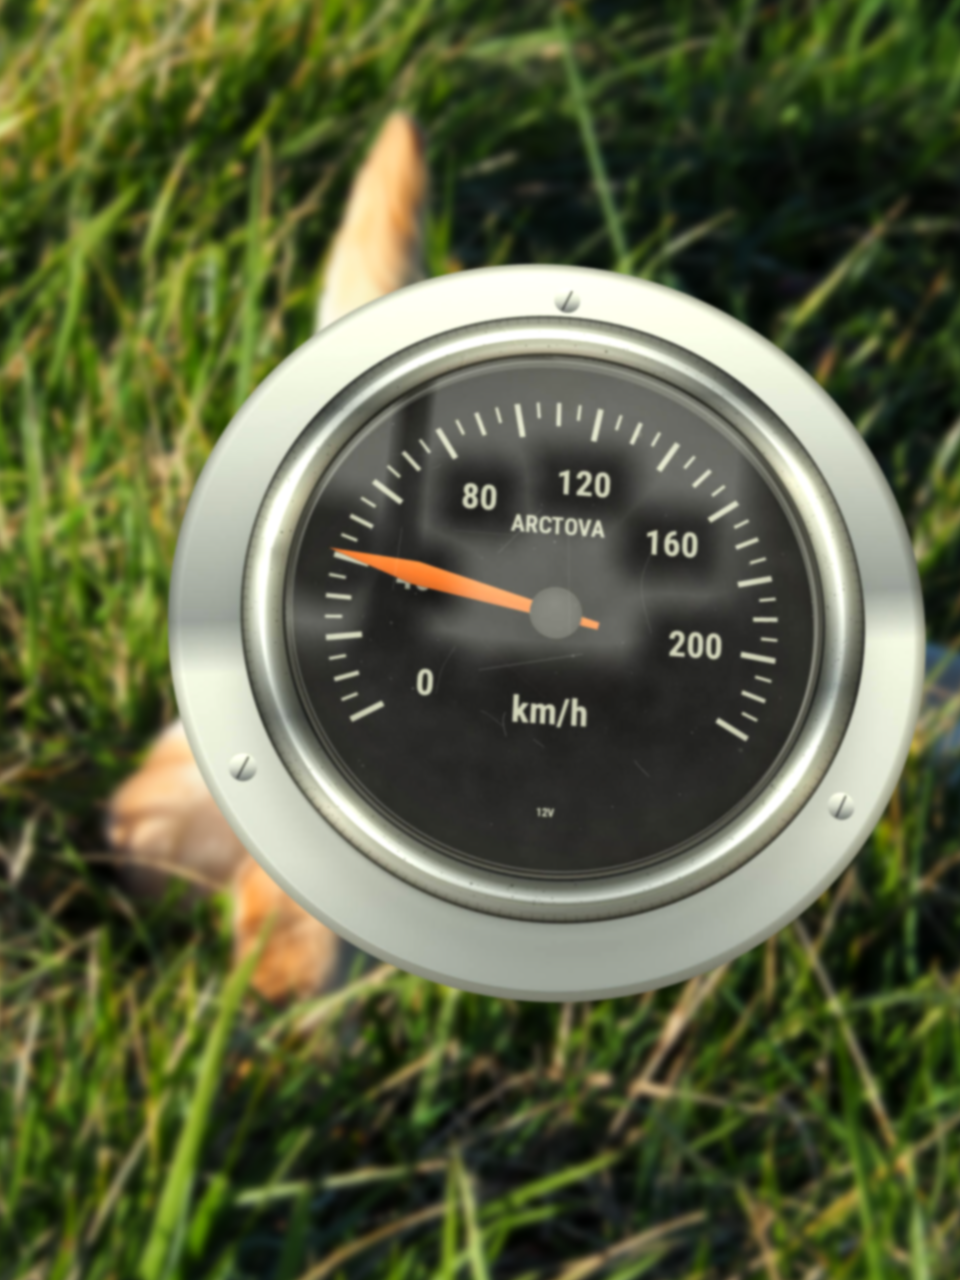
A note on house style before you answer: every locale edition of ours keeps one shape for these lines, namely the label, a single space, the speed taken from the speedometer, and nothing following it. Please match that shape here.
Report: 40 km/h
